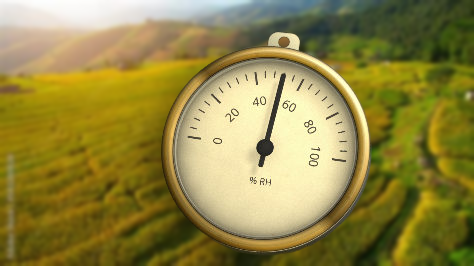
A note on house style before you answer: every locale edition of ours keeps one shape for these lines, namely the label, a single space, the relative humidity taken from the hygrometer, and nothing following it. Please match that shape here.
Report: 52 %
